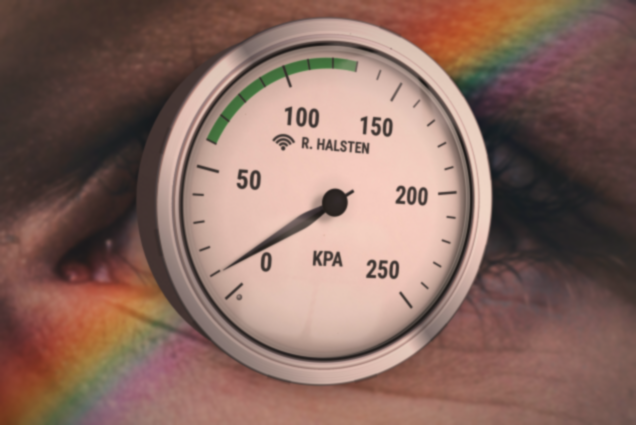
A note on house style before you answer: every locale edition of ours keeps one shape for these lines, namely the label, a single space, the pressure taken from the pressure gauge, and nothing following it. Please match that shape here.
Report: 10 kPa
